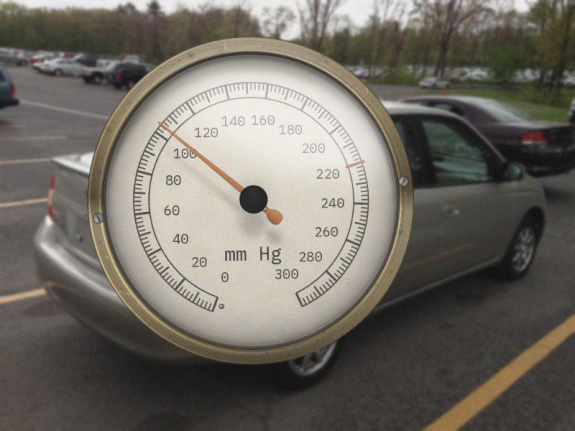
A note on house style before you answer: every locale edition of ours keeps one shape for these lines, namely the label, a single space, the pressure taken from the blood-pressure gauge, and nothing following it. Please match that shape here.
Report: 104 mmHg
